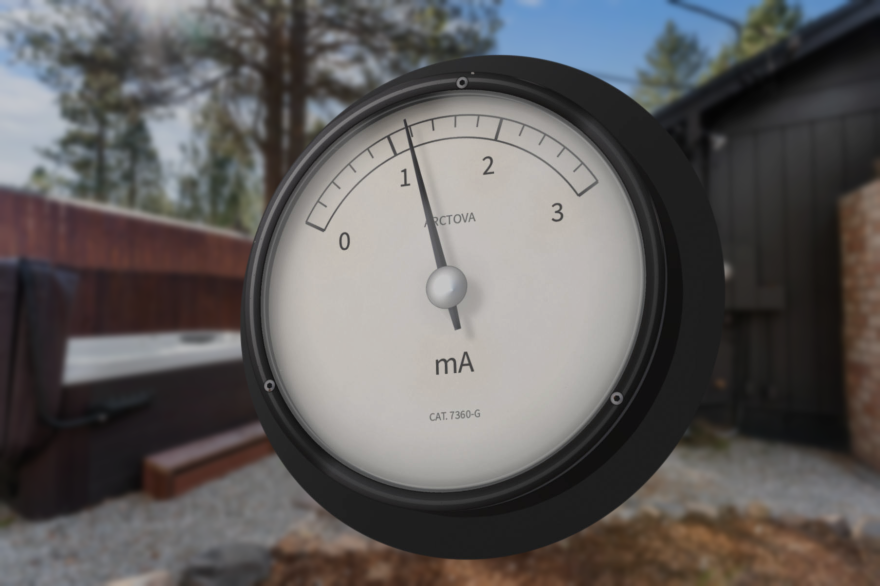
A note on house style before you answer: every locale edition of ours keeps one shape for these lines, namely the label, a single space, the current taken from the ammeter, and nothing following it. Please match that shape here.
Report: 1.2 mA
